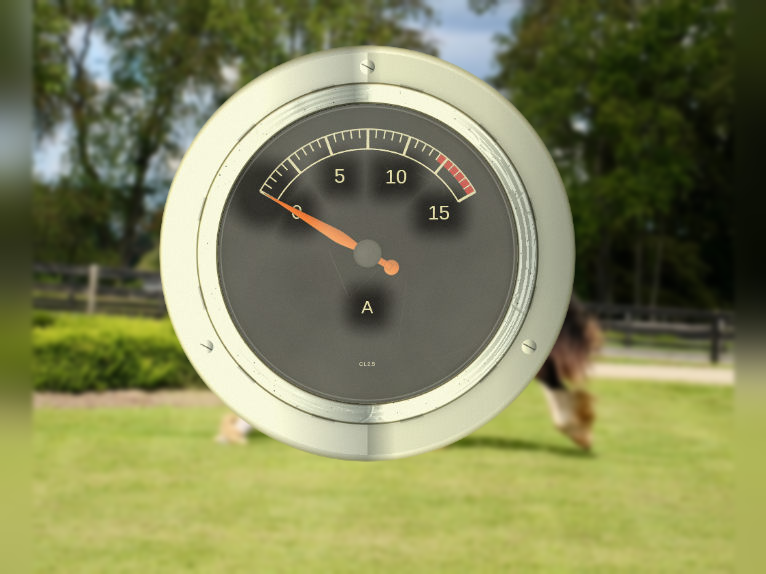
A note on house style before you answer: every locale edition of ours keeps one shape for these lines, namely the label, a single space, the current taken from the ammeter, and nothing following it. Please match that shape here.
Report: 0 A
